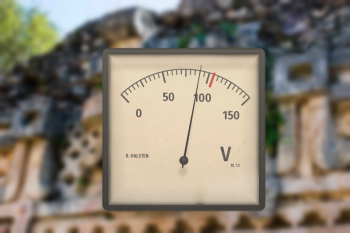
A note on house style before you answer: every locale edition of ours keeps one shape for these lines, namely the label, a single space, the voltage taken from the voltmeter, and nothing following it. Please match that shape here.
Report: 90 V
